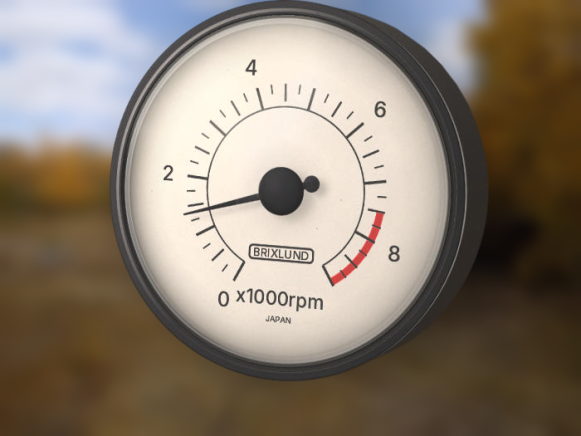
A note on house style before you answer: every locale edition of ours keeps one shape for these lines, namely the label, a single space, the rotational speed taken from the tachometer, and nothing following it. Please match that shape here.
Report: 1375 rpm
